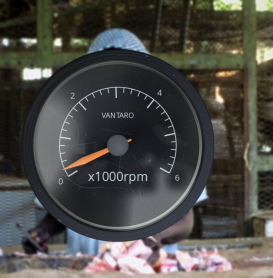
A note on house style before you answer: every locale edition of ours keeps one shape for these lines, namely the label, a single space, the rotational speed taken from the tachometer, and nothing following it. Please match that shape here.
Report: 200 rpm
